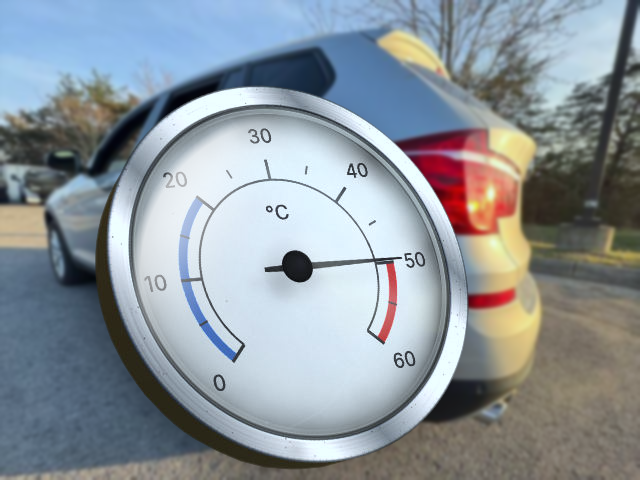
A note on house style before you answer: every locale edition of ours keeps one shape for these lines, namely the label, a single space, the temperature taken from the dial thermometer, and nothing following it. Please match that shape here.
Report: 50 °C
